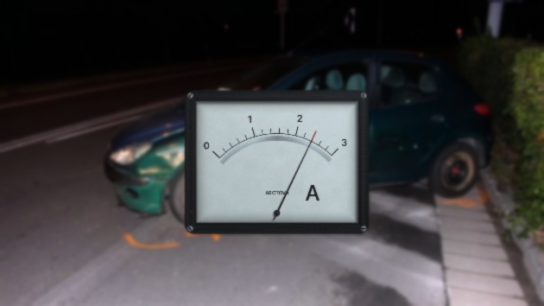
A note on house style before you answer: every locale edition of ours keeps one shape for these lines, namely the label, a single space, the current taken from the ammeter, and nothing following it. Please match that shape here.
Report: 2.4 A
